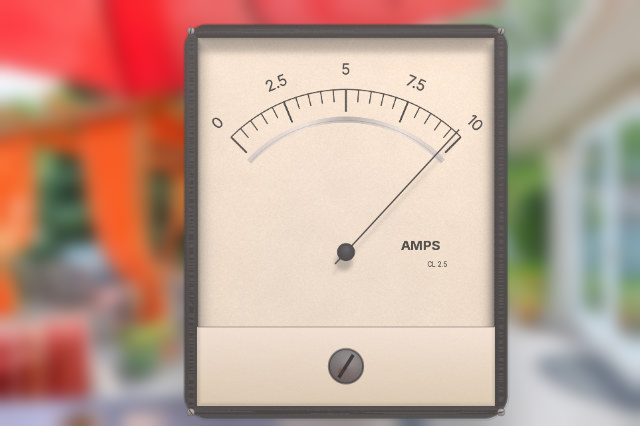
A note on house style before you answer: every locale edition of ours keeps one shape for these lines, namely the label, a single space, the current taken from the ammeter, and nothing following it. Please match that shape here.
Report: 9.75 A
